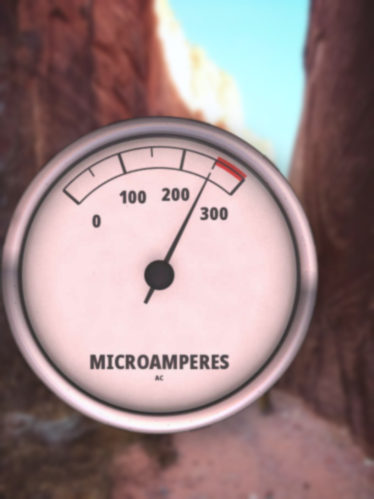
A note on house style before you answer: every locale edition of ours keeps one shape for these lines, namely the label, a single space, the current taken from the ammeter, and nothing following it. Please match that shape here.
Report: 250 µA
